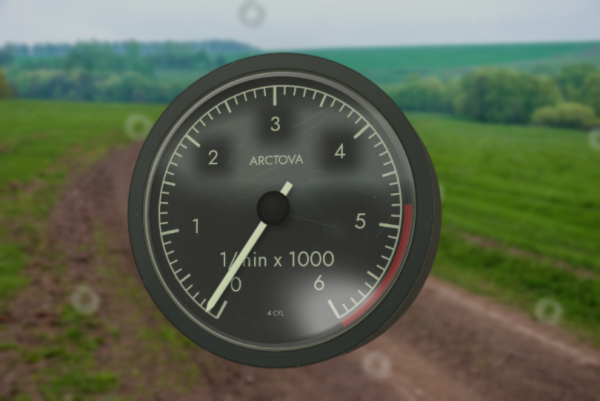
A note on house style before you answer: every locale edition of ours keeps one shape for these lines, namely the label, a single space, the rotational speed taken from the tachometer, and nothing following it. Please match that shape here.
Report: 100 rpm
